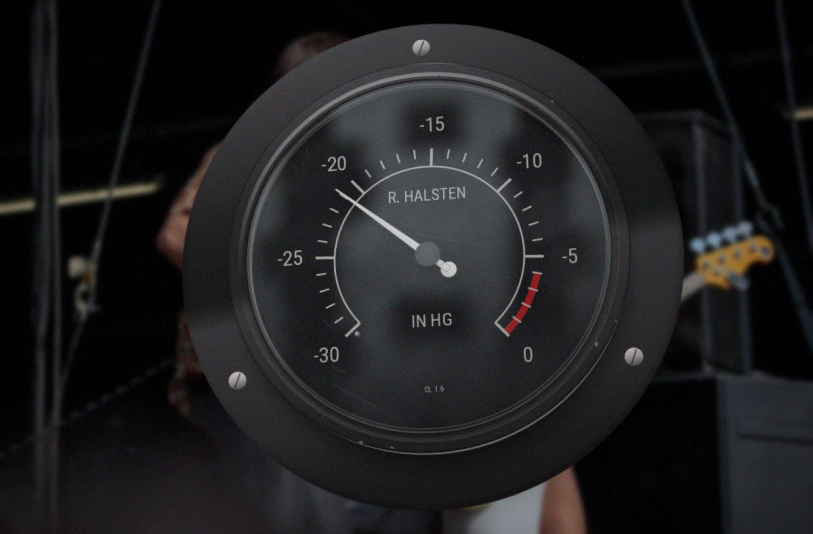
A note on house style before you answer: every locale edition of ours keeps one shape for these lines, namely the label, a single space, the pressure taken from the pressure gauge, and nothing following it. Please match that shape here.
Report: -21 inHg
